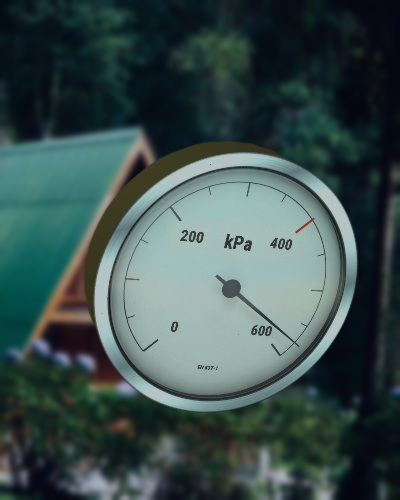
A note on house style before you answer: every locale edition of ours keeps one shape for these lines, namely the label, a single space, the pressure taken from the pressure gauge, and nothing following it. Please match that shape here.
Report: 575 kPa
